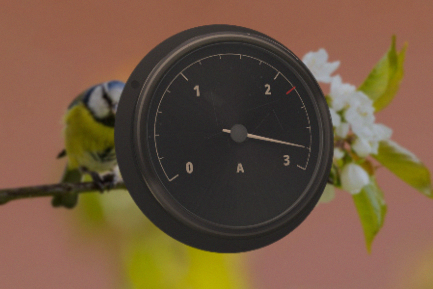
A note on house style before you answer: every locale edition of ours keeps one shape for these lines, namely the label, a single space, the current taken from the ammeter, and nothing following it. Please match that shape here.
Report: 2.8 A
